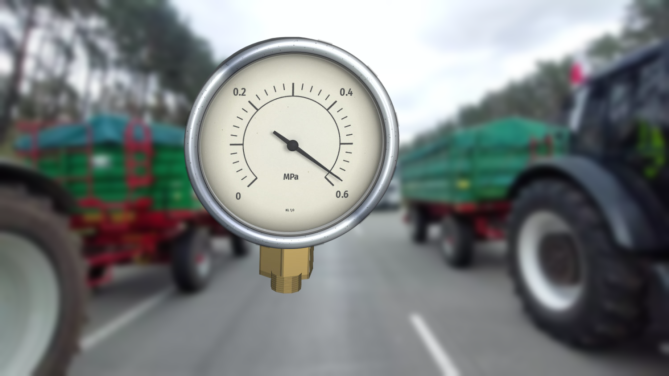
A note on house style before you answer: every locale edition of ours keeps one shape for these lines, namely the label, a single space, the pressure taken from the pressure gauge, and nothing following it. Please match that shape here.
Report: 0.58 MPa
